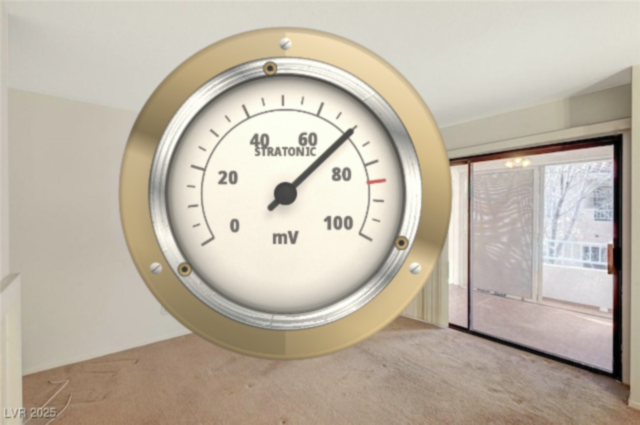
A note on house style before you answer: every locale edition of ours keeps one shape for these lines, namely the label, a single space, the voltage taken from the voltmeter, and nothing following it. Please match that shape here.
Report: 70 mV
